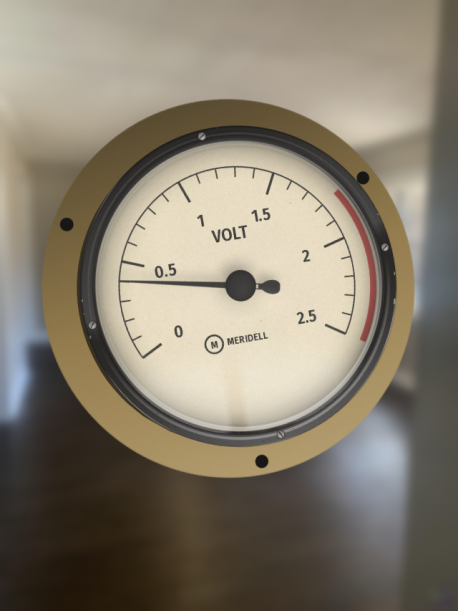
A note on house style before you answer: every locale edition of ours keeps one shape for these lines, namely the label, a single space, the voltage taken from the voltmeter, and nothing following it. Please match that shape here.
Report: 0.4 V
